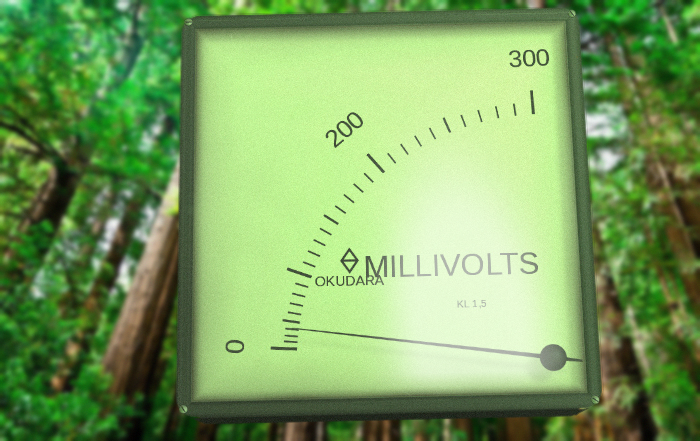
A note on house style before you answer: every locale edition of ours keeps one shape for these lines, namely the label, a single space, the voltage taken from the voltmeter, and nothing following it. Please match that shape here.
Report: 40 mV
